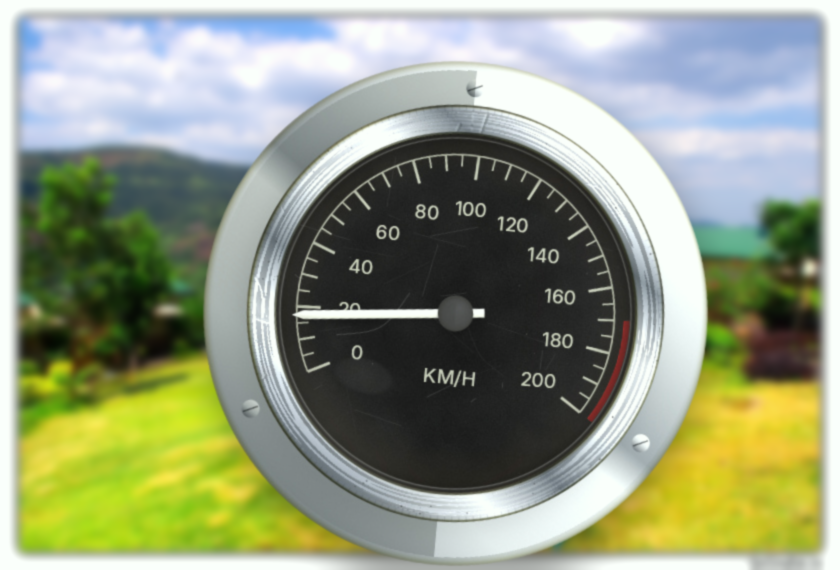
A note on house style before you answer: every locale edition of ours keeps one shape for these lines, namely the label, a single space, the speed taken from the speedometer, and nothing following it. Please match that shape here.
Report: 17.5 km/h
